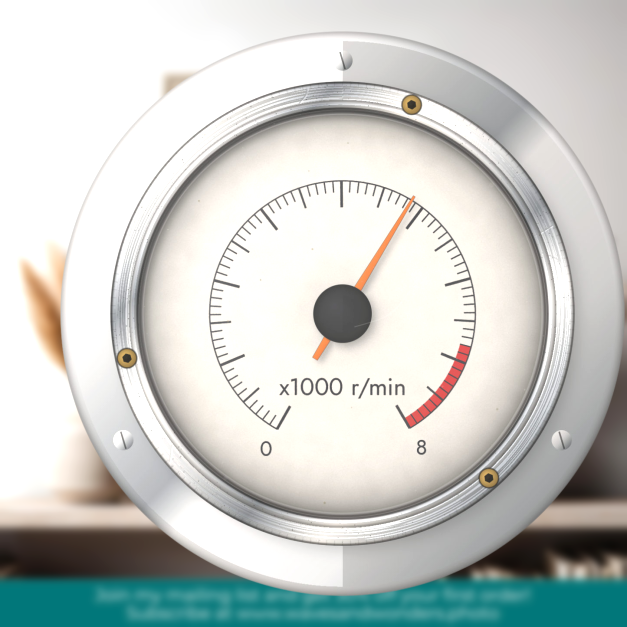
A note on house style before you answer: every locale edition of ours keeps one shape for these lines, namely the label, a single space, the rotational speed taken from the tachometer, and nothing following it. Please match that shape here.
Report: 4850 rpm
